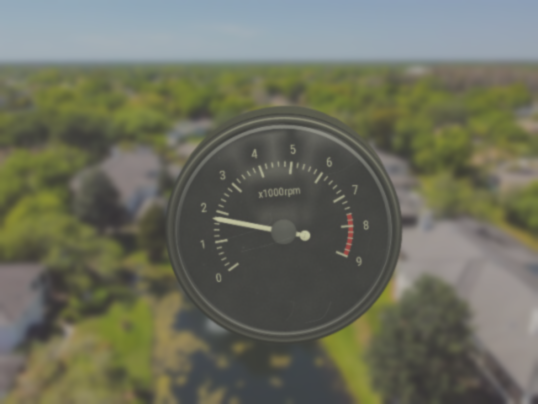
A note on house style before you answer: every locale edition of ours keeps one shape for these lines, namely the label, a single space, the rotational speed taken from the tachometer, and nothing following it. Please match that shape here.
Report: 1800 rpm
